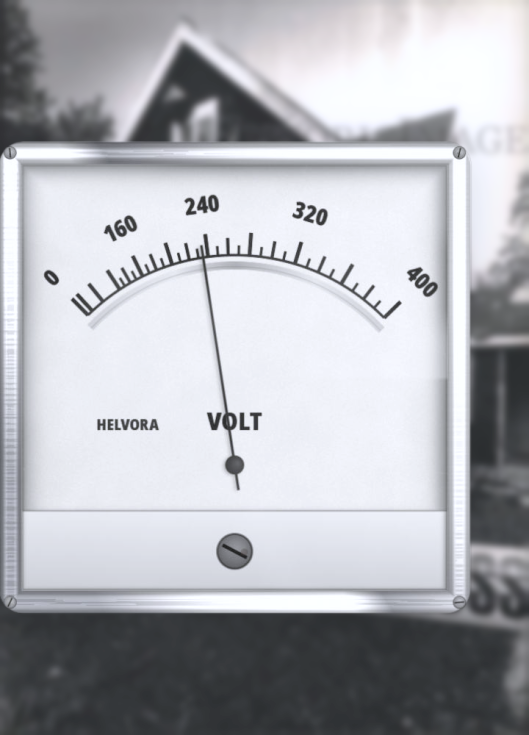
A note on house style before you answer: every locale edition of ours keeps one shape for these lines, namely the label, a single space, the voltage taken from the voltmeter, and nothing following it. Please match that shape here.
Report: 235 V
